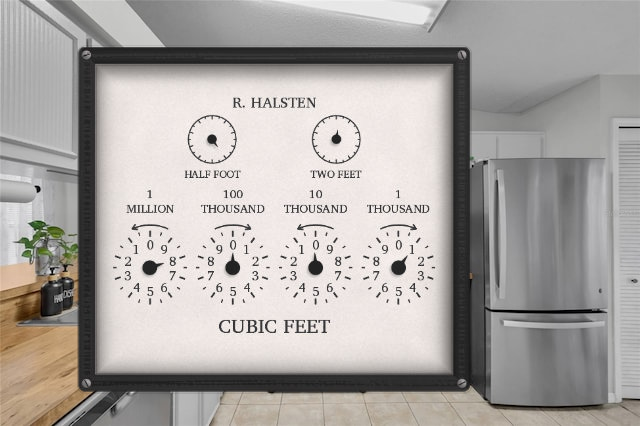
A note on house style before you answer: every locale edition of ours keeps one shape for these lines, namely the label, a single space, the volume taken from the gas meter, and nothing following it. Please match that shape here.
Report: 800100 ft³
